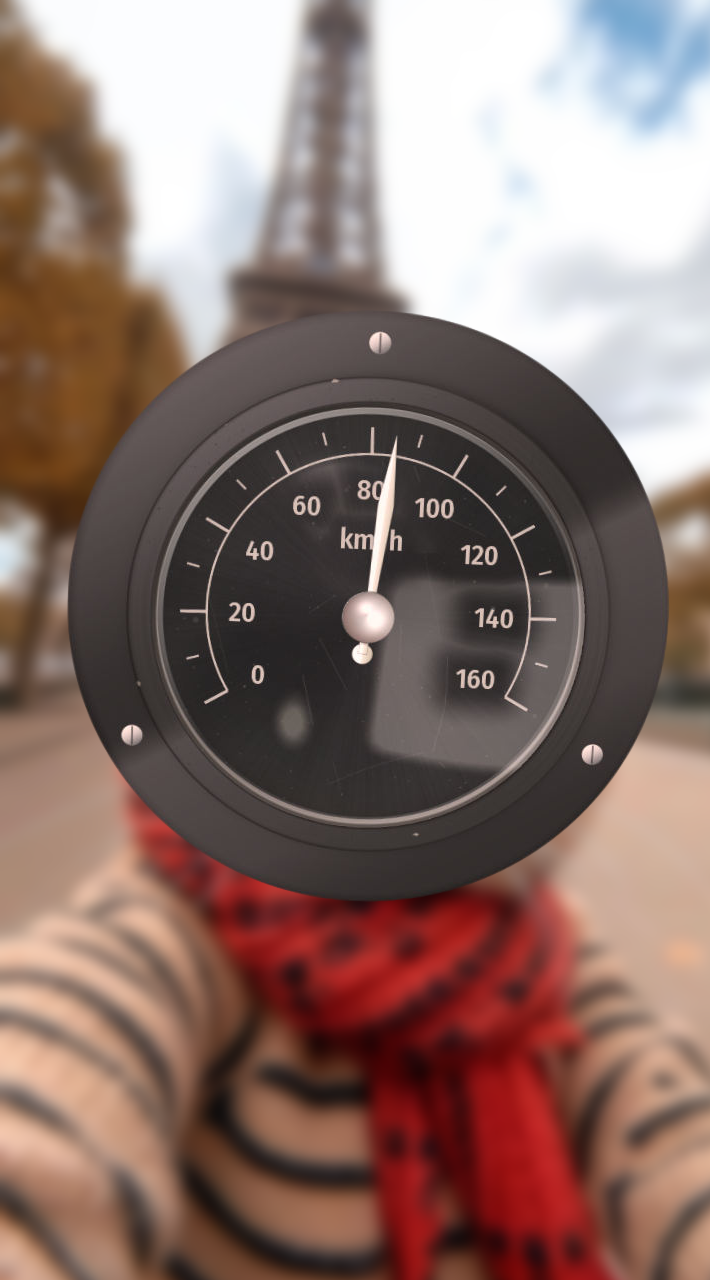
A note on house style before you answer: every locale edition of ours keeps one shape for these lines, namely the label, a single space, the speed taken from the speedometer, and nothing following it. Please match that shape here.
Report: 85 km/h
